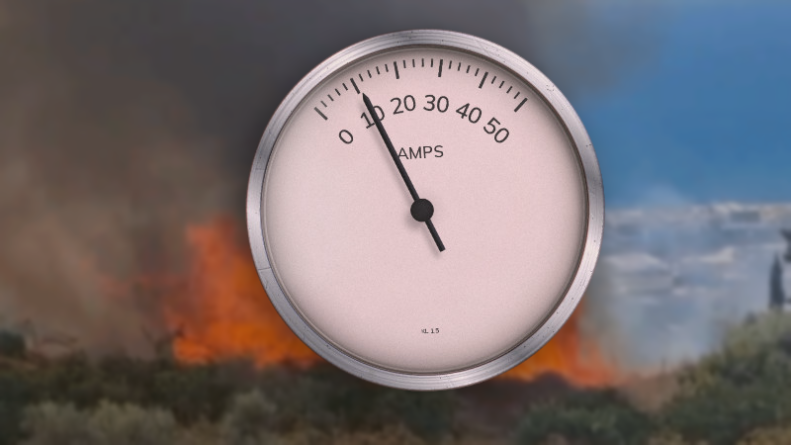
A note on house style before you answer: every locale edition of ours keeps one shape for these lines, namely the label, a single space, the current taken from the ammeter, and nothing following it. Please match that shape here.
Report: 11 A
